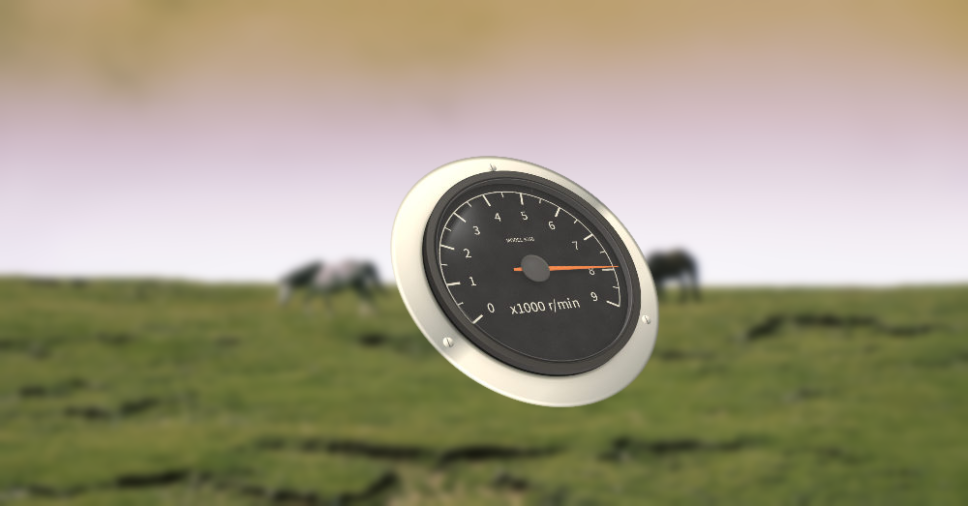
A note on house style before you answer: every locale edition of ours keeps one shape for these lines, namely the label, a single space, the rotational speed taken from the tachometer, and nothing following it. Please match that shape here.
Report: 8000 rpm
